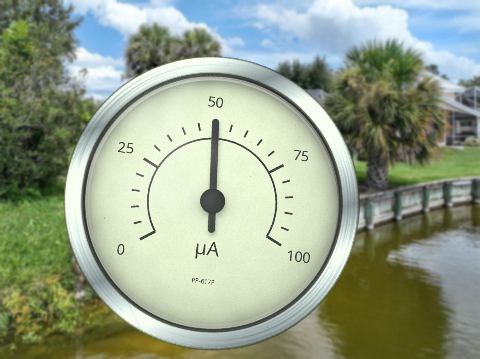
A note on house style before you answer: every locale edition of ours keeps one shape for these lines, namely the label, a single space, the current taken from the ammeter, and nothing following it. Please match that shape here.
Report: 50 µA
